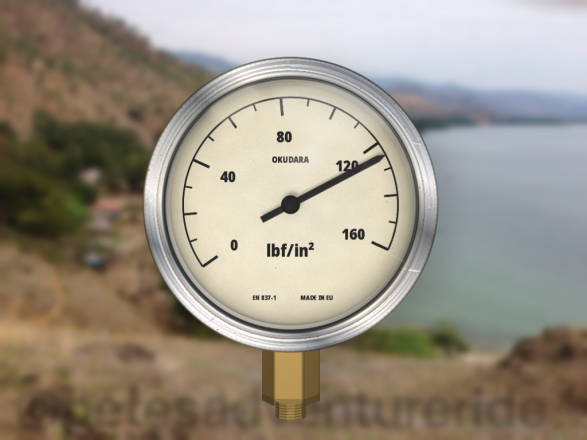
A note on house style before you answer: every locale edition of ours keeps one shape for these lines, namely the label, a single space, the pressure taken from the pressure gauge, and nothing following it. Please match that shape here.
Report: 125 psi
